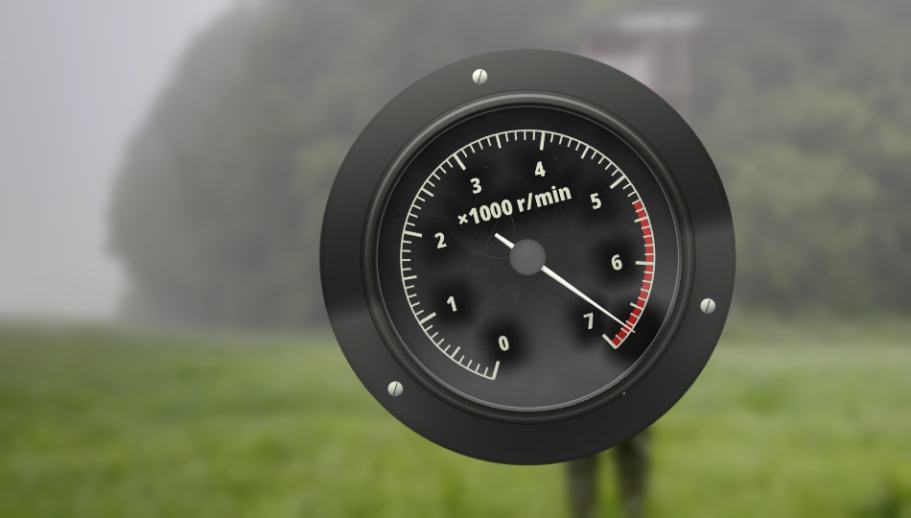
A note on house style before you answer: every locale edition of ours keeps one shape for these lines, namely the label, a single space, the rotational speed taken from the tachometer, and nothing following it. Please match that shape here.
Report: 6750 rpm
